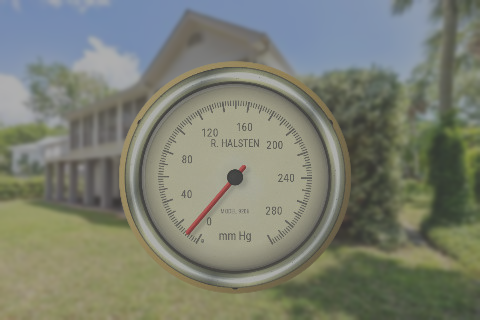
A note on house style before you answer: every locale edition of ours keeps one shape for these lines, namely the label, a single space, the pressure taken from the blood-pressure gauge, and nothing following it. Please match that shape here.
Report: 10 mmHg
